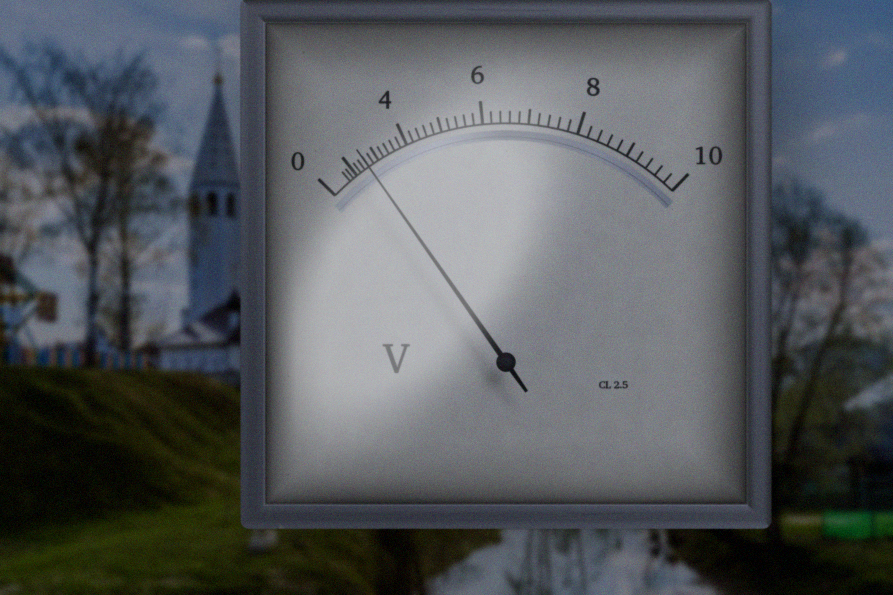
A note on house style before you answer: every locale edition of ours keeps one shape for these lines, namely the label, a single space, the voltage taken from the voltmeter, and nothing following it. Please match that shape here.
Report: 2.6 V
